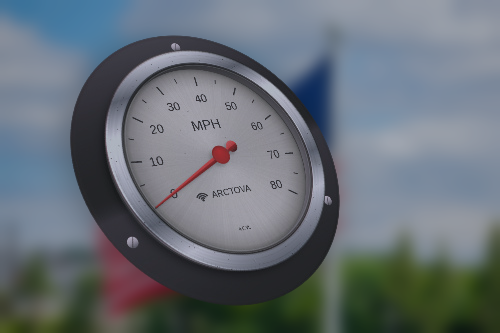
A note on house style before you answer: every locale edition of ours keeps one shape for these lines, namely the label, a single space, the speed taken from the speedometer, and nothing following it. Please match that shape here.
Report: 0 mph
